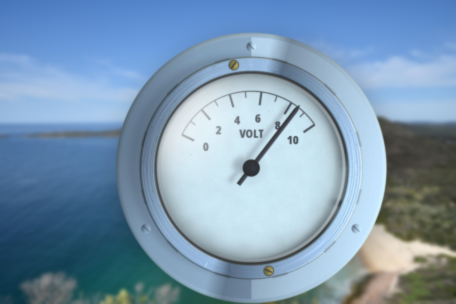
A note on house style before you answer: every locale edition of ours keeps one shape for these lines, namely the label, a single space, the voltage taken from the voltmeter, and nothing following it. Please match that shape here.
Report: 8.5 V
